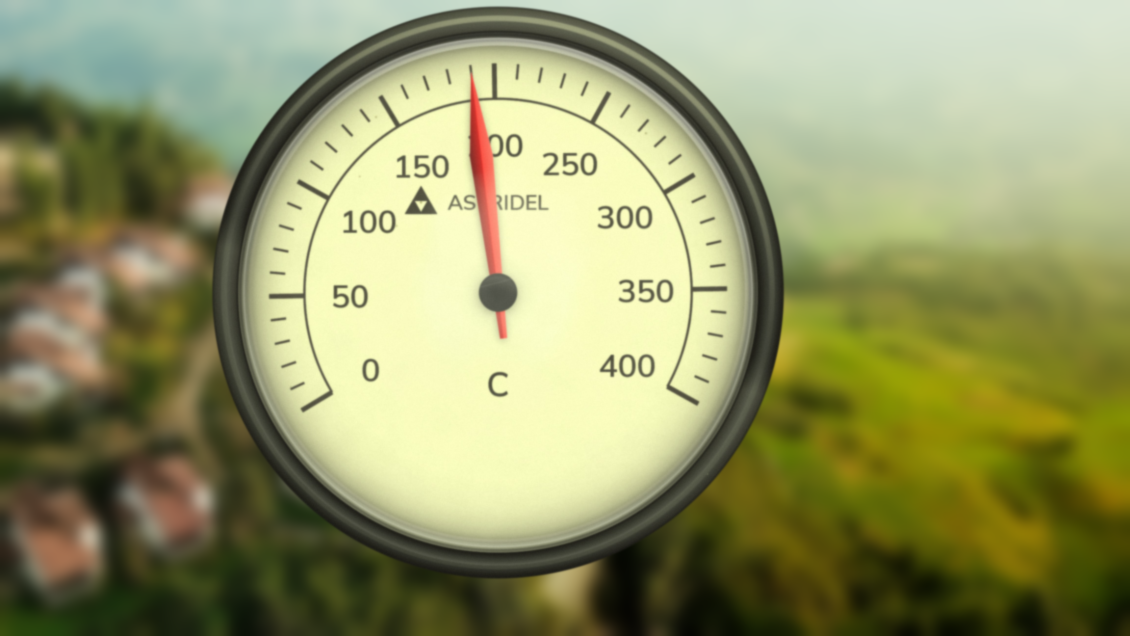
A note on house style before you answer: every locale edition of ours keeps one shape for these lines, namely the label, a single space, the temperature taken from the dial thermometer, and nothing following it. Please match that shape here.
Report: 190 °C
